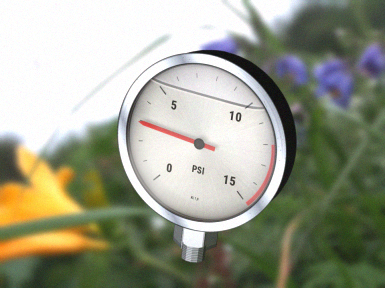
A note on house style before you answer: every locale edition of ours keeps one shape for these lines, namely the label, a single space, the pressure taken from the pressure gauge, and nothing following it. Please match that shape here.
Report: 3 psi
